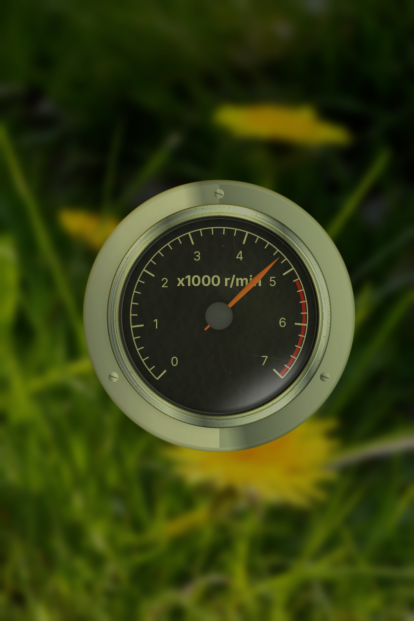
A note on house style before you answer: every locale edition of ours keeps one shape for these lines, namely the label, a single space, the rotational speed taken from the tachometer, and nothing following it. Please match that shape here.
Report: 4700 rpm
